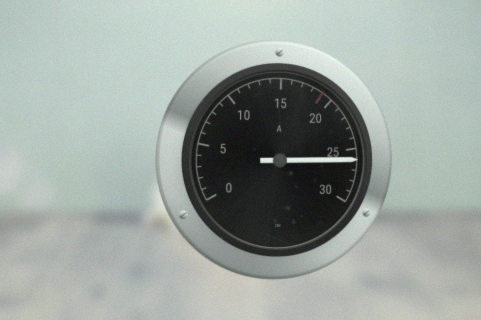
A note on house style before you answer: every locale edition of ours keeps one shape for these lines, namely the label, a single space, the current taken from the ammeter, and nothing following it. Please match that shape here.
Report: 26 A
